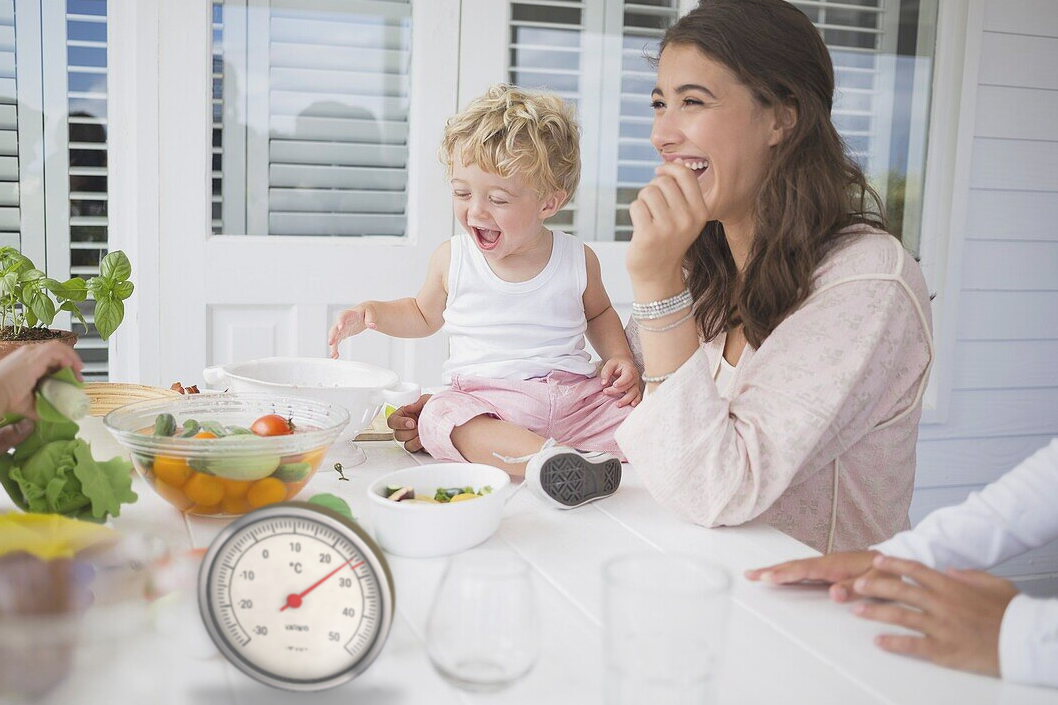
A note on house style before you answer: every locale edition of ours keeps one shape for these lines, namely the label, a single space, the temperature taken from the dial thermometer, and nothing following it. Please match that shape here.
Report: 25 °C
